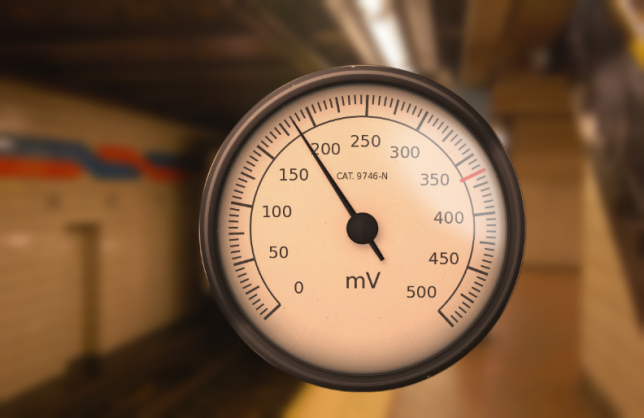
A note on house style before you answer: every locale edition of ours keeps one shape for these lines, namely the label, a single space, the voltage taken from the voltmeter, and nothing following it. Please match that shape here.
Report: 185 mV
